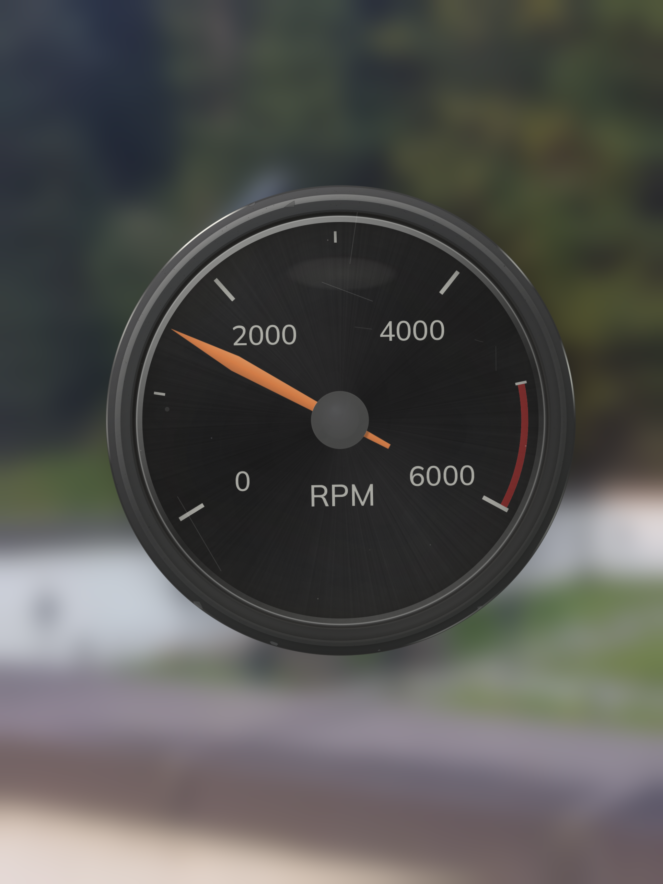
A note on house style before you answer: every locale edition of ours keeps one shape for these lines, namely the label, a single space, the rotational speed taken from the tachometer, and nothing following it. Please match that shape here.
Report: 1500 rpm
